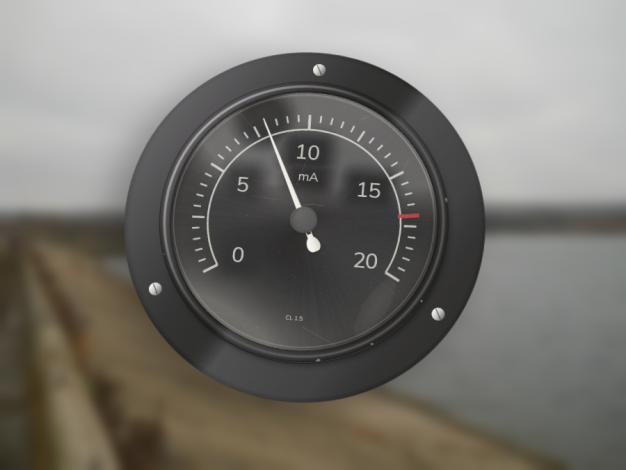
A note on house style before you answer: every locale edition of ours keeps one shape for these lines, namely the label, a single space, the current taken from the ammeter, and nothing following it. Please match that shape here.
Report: 8 mA
